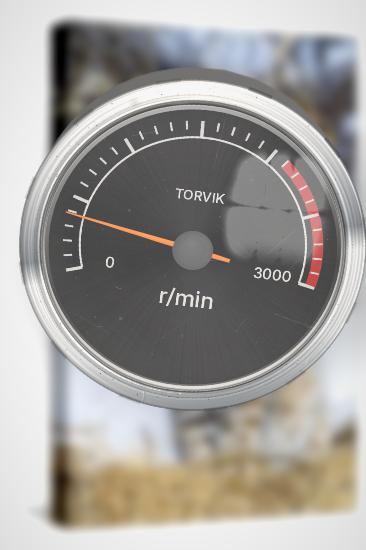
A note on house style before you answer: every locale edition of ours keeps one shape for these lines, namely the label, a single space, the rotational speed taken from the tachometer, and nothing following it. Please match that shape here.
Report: 400 rpm
